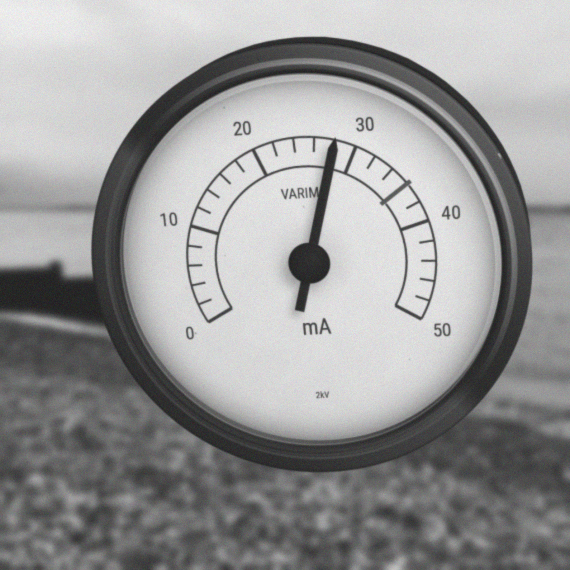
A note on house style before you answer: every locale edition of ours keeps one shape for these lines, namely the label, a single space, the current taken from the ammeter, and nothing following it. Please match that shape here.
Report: 28 mA
